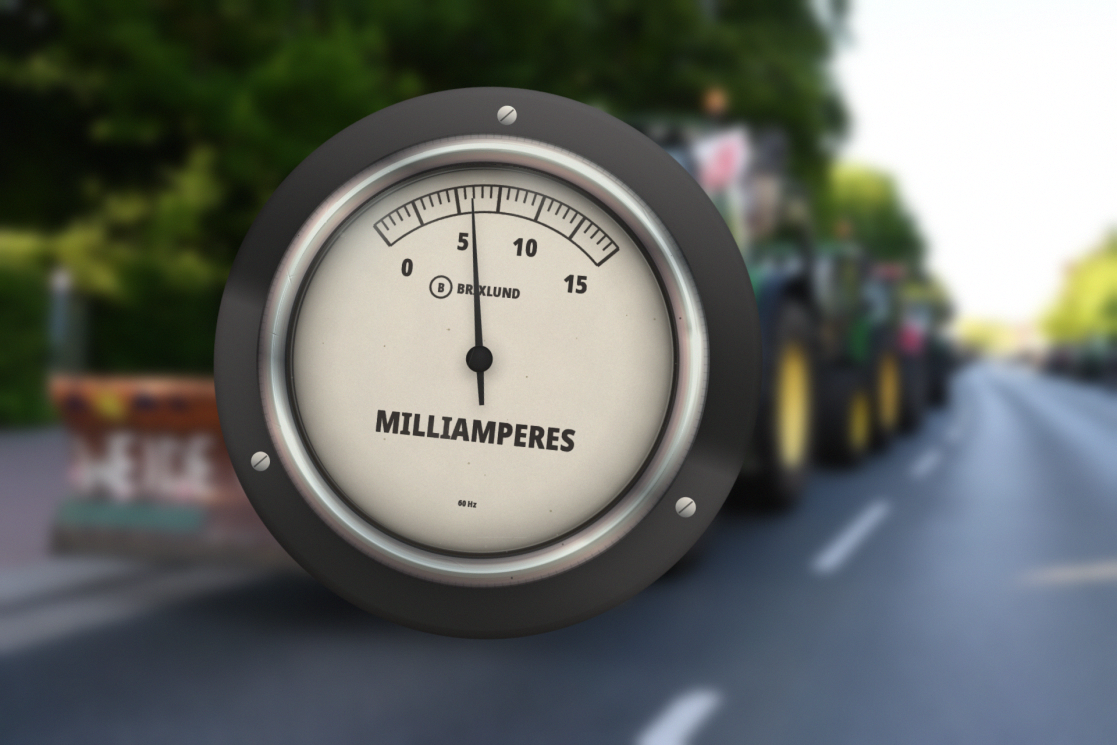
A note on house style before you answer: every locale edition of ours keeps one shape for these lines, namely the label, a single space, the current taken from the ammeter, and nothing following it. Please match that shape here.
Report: 6 mA
